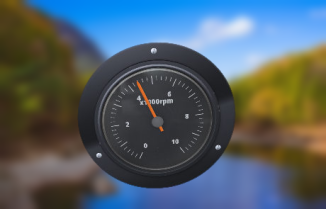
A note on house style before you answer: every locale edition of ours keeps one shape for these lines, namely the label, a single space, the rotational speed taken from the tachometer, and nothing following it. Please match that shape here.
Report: 4400 rpm
